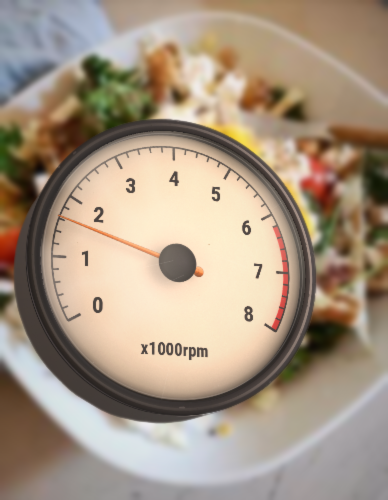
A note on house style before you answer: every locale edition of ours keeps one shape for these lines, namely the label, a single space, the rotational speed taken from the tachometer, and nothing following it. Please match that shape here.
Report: 1600 rpm
